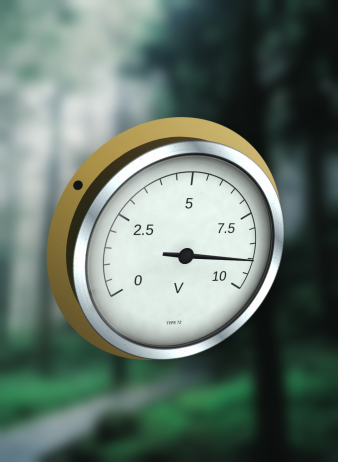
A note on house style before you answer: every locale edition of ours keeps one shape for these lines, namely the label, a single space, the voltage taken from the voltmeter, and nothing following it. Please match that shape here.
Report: 9 V
